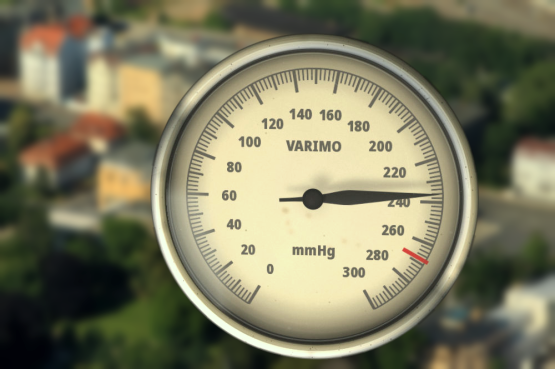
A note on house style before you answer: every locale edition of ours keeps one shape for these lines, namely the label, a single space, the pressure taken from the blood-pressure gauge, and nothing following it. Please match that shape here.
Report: 236 mmHg
